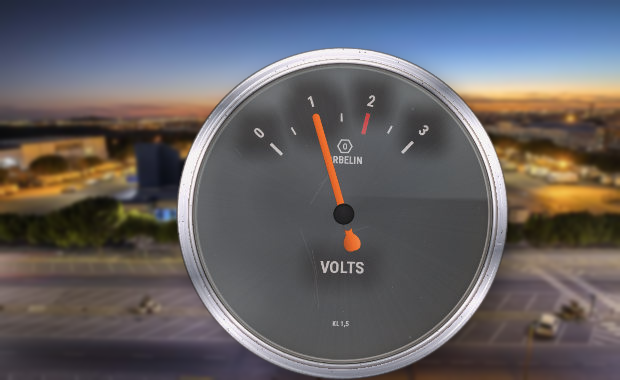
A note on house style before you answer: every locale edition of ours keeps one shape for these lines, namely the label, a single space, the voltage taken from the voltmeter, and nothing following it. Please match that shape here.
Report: 1 V
